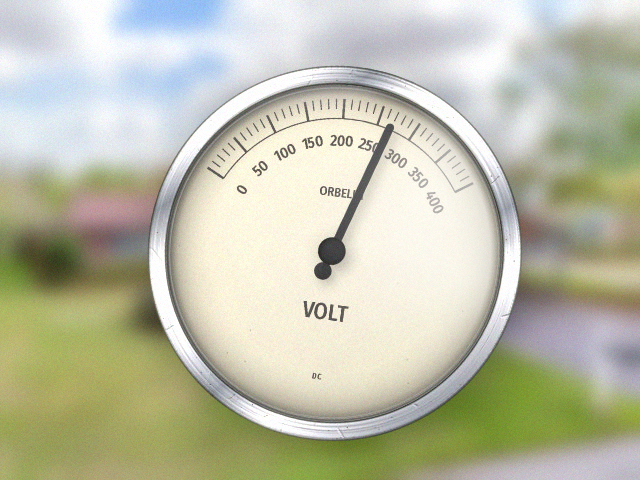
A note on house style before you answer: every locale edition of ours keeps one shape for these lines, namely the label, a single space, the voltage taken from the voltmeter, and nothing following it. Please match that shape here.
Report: 270 V
